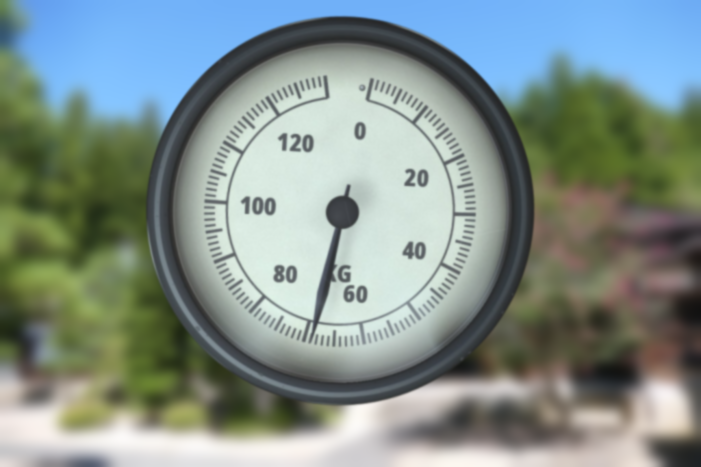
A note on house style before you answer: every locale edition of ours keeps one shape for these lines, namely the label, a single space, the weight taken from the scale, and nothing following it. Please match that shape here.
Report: 69 kg
